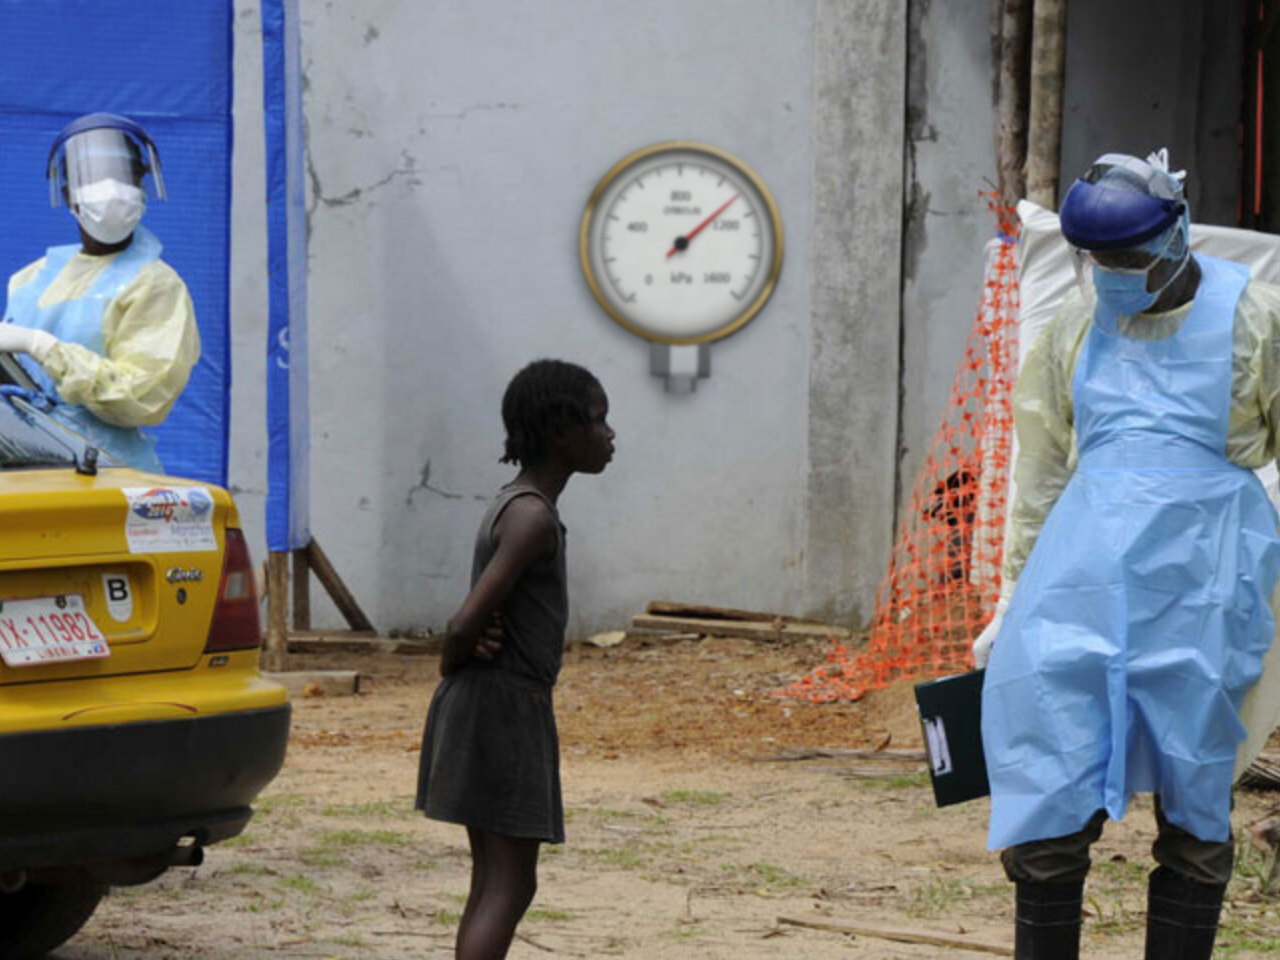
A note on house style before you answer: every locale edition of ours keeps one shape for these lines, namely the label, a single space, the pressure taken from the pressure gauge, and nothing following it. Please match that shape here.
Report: 1100 kPa
